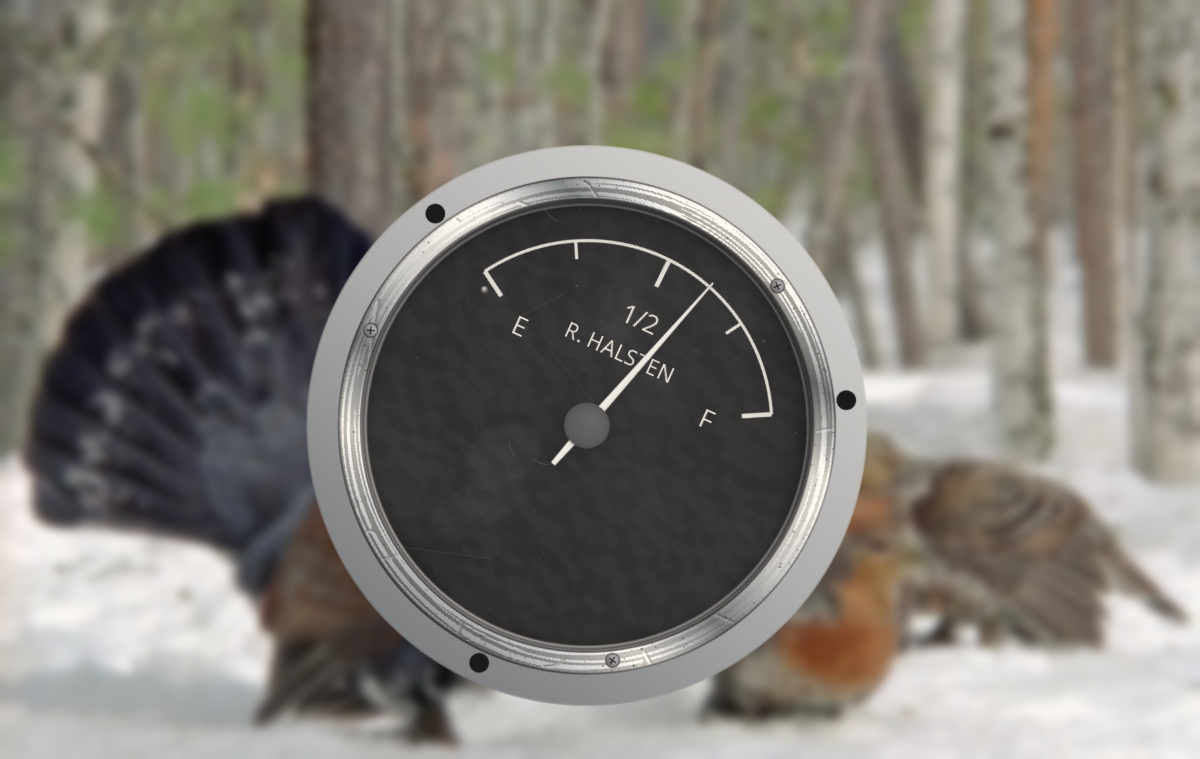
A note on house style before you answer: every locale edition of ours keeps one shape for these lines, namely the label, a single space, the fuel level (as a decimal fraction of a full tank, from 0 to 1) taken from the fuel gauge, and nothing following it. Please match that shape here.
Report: 0.625
